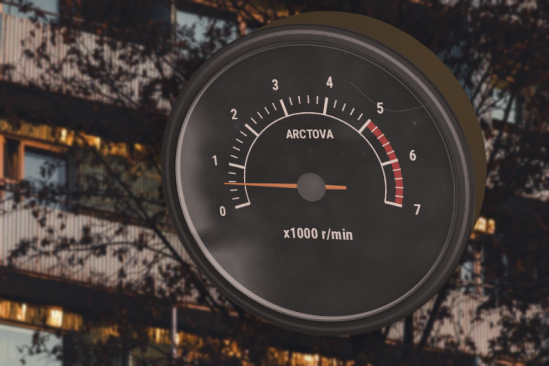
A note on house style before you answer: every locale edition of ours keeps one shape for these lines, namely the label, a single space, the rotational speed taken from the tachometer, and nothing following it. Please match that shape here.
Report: 600 rpm
